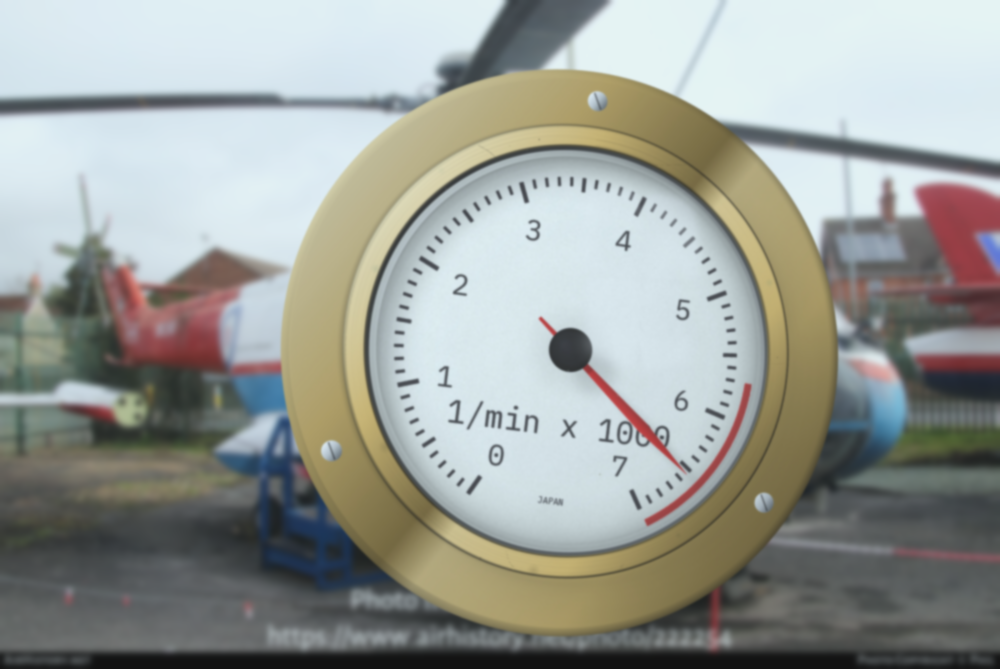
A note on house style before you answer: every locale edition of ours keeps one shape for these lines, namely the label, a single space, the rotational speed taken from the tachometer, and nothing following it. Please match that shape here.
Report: 6550 rpm
